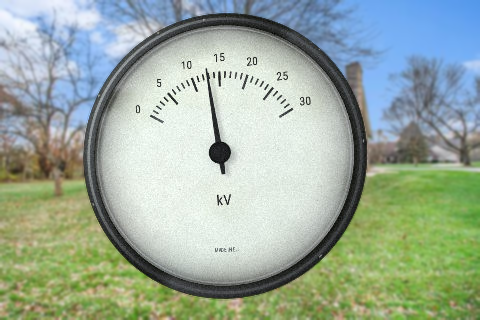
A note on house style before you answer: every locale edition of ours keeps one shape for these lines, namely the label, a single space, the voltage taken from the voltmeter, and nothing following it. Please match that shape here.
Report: 13 kV
